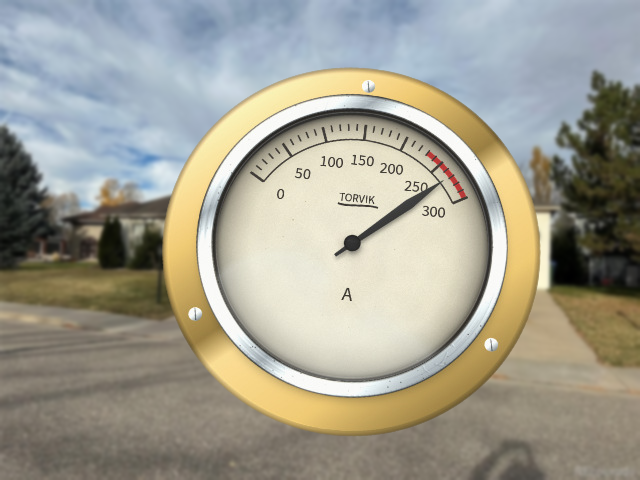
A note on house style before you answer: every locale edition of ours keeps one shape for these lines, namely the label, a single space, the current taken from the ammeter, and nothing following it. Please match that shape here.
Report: 270 A
